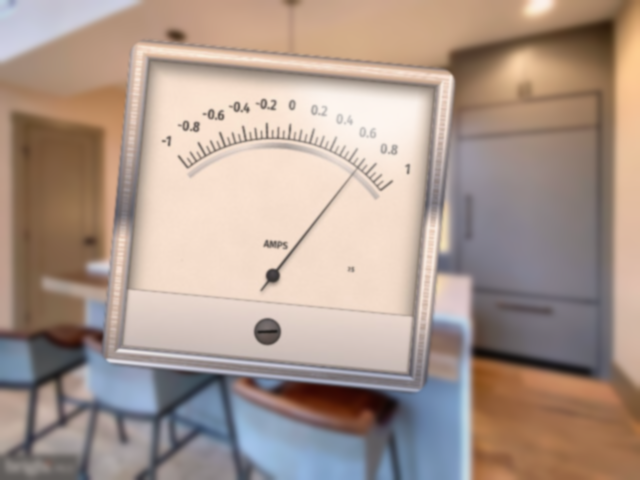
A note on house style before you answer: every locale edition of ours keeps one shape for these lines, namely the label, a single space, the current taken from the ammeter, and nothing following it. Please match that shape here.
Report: 0.7 A
